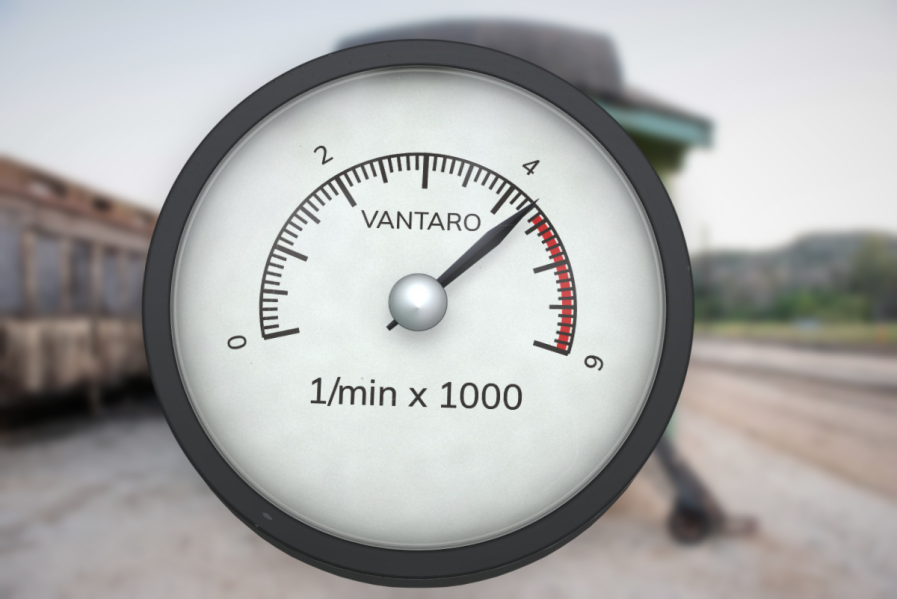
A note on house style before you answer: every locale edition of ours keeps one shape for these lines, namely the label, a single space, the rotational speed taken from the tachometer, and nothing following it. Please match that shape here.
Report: 4300 rpm
